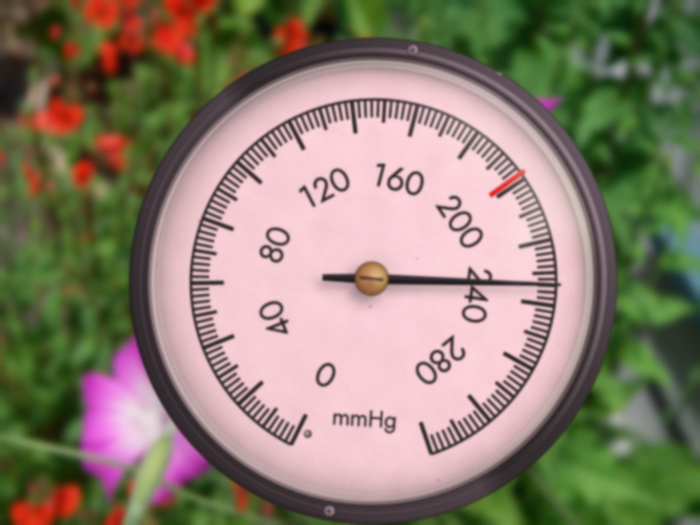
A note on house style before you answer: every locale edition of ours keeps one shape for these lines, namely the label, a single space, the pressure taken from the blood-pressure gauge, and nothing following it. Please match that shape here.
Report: 234 mmHg
